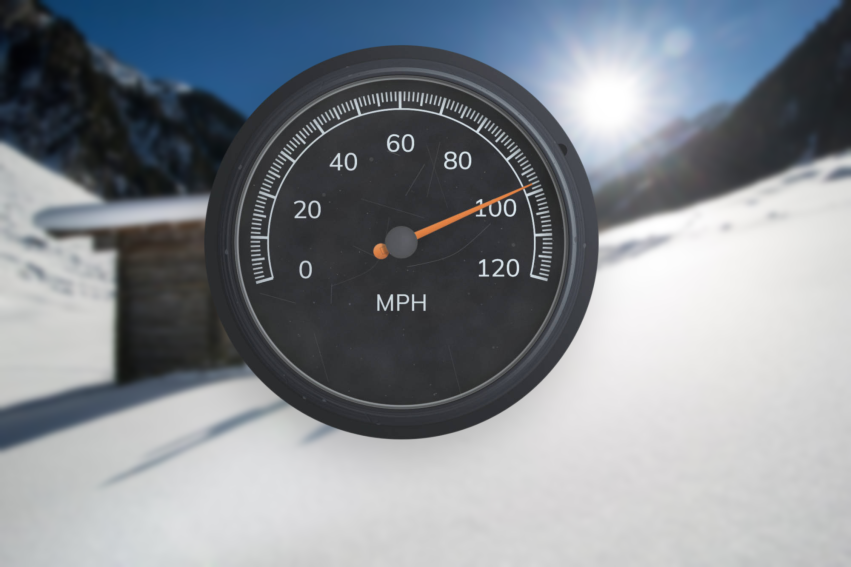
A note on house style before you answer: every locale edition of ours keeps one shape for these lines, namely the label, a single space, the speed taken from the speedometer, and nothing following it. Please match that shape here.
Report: 98 mph
